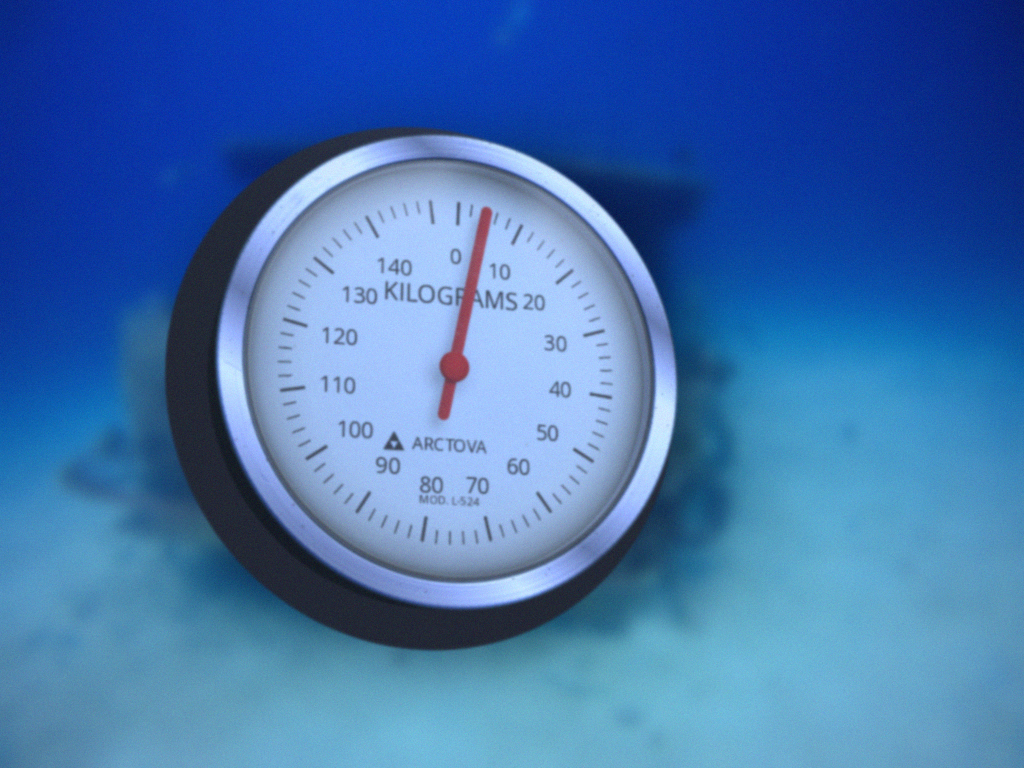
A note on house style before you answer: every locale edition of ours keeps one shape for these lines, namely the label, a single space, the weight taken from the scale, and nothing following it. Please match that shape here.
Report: 4 kg
